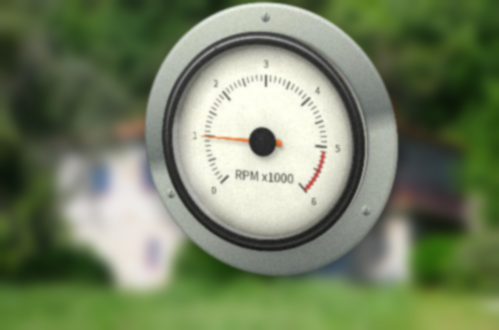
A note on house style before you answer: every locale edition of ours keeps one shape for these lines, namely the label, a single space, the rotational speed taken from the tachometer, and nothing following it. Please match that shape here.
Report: 1000 rpm
